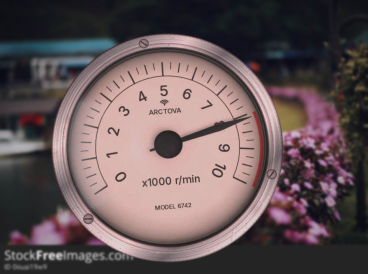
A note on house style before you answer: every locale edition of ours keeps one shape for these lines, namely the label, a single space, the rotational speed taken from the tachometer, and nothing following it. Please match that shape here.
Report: 8125 rpm
